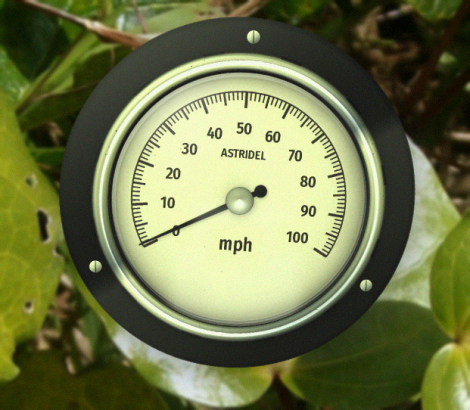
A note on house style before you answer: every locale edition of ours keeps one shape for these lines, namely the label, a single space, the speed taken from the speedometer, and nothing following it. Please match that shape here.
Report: 1 mph
